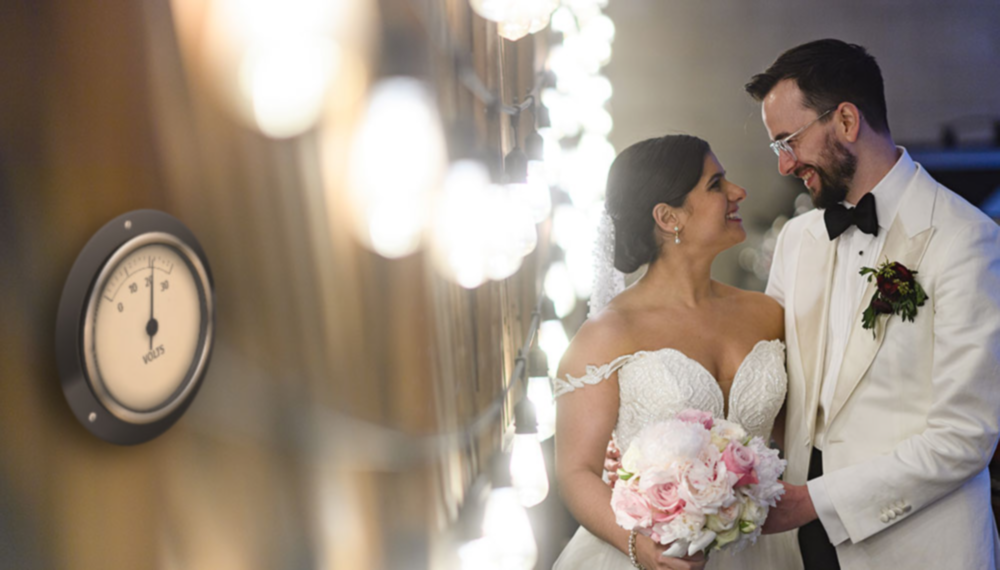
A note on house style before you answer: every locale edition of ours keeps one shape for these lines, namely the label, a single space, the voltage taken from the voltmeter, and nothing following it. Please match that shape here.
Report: 20 V
